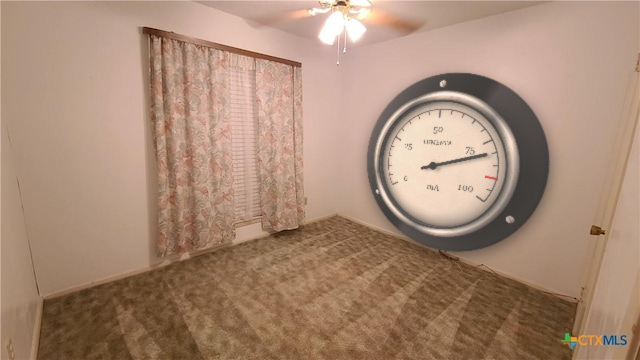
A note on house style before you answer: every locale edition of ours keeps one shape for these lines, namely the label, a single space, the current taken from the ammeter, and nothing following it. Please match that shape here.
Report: 80 mA
